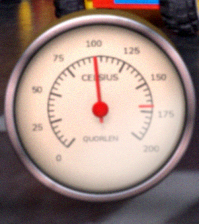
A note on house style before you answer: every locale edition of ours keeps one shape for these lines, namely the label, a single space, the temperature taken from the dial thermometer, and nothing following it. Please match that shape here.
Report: 100 °C
